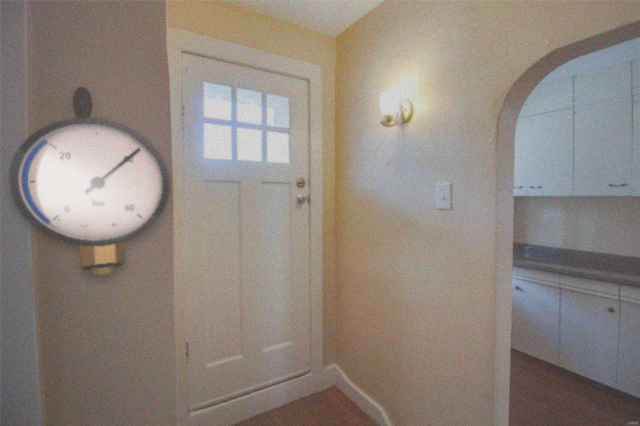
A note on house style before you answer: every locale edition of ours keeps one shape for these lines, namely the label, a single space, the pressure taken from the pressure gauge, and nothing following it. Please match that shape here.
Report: 40 bar
